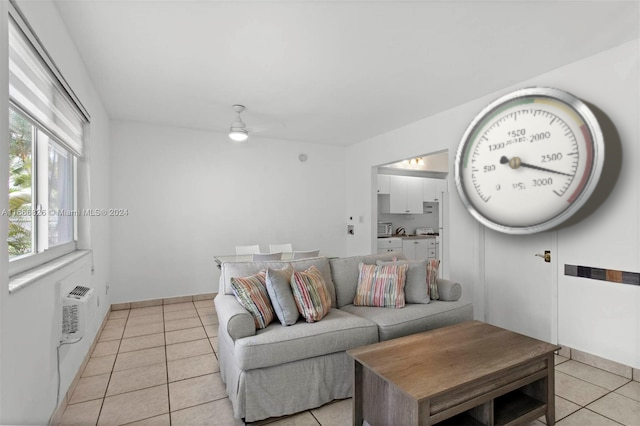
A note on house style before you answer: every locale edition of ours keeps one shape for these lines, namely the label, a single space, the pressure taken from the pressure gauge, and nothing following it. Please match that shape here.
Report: 2750 psi
